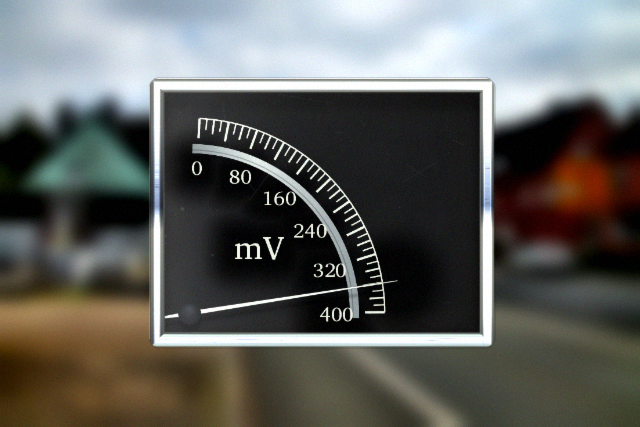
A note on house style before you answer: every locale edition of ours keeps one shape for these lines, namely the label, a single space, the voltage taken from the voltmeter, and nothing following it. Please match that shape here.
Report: 360 mV
